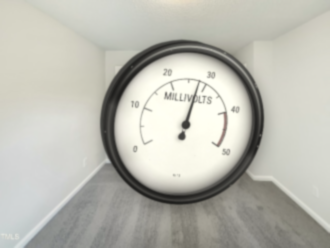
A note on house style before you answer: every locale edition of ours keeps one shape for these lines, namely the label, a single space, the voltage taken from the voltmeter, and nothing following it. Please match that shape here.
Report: 27.5 mV
